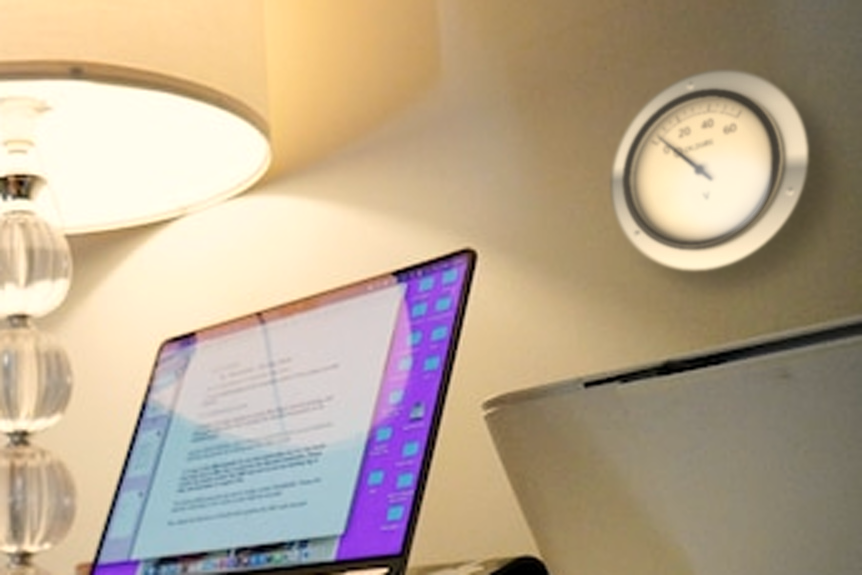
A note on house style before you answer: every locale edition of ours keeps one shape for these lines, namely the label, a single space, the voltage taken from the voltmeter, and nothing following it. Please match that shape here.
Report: 5 V
